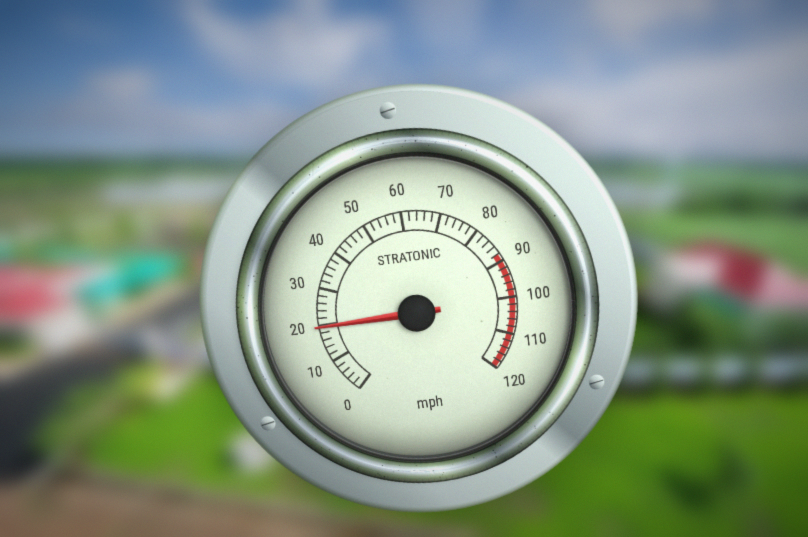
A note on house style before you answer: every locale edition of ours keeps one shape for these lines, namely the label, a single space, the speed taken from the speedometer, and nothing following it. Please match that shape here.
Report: 20 mph
